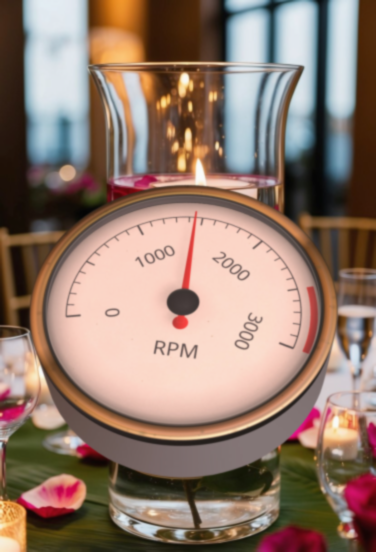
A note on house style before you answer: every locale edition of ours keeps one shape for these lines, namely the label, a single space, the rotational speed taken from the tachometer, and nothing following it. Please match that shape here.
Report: 1450 rpm
